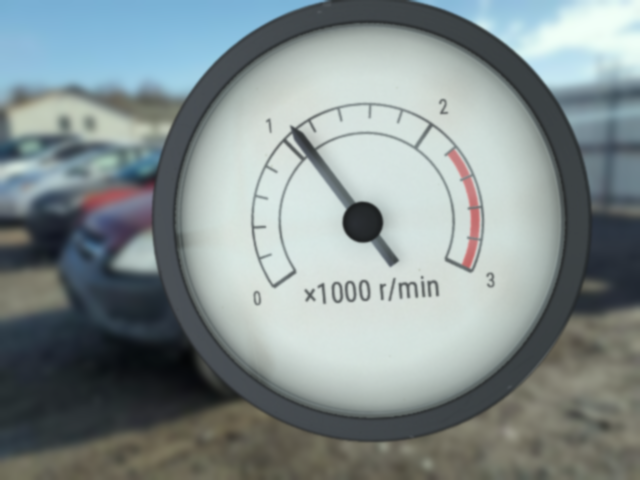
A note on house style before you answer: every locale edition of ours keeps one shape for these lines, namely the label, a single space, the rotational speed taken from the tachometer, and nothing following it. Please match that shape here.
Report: 1100 rpm
